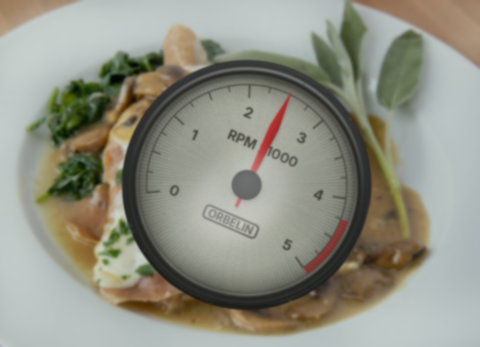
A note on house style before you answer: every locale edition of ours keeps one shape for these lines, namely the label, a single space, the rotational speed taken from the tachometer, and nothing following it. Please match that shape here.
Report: 2500 rpm
